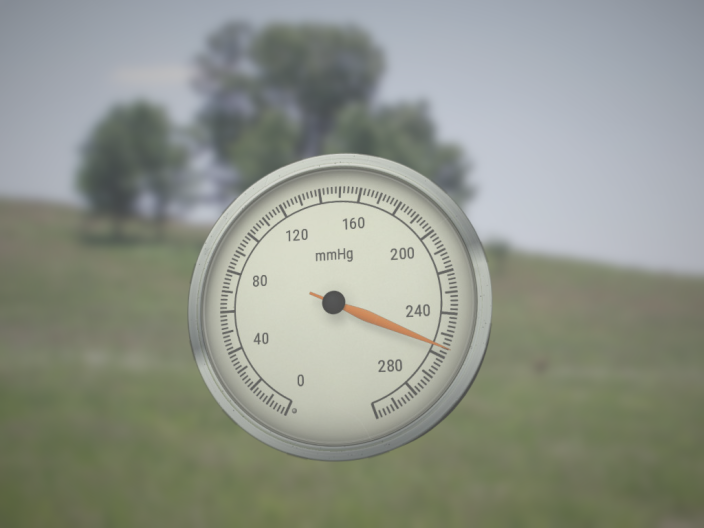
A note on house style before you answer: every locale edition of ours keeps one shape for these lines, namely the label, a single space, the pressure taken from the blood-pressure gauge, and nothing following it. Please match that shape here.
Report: 256 mmHg
